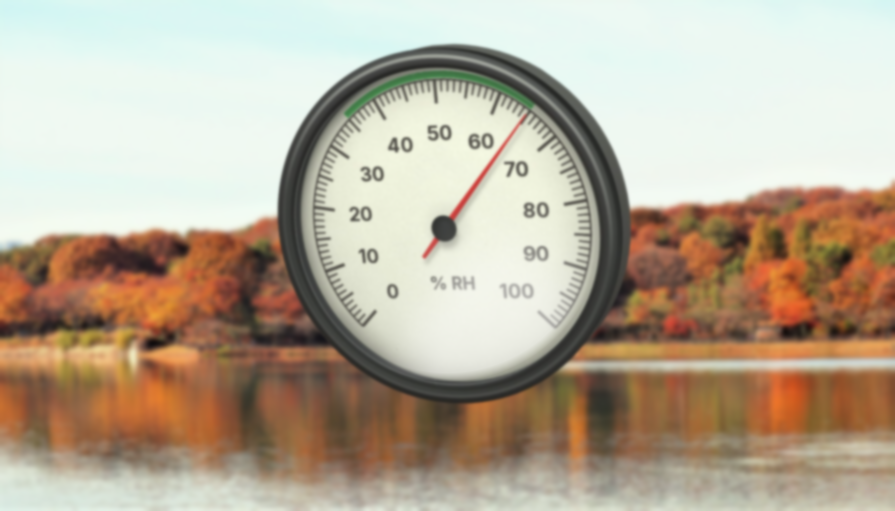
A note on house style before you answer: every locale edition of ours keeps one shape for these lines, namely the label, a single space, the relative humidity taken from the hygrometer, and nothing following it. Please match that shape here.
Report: 65 %
